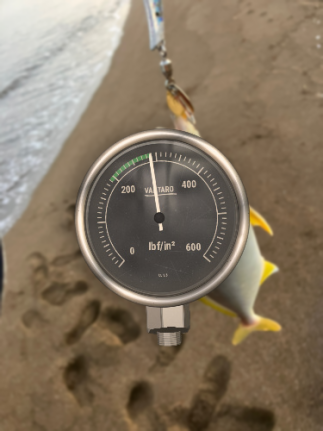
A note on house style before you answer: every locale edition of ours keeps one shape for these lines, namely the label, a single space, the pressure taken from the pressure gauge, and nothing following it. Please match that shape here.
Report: 290 psi
